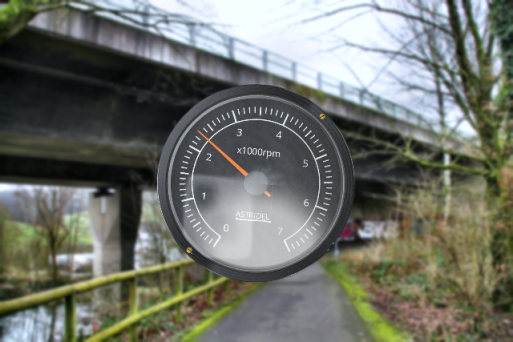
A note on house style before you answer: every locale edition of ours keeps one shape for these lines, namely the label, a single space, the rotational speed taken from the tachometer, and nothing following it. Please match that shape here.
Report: 2300 rpm
